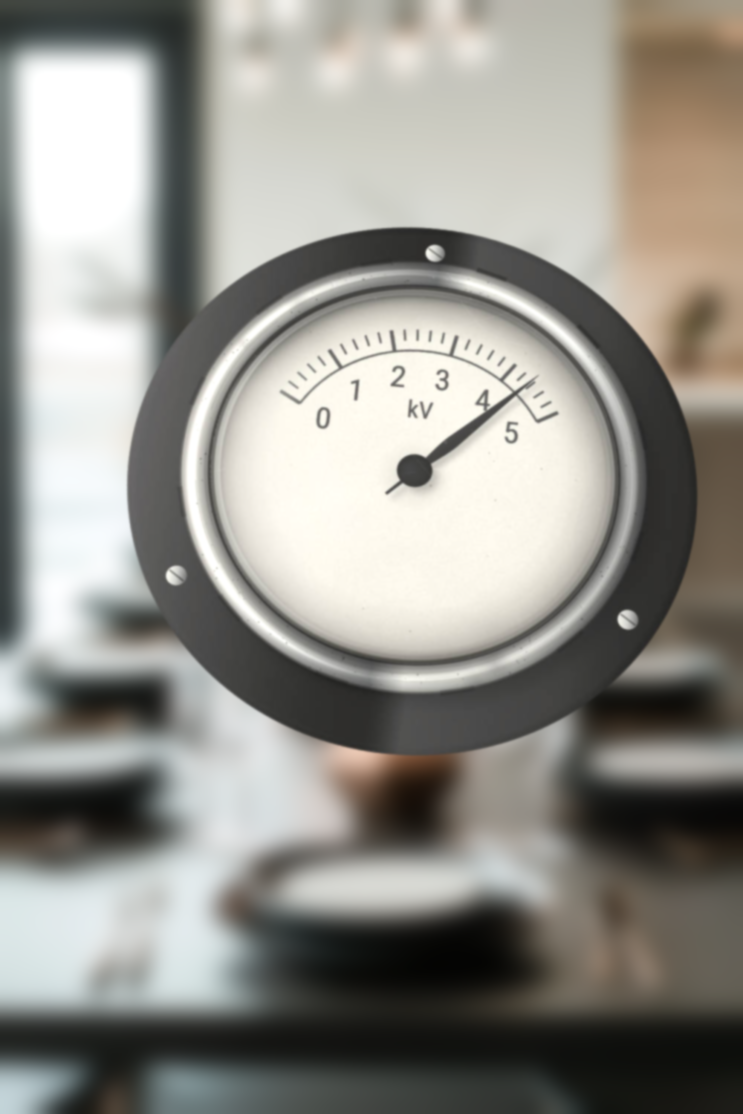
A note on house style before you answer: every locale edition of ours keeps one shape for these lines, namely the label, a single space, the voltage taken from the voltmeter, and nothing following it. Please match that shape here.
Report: 4.4 kV
